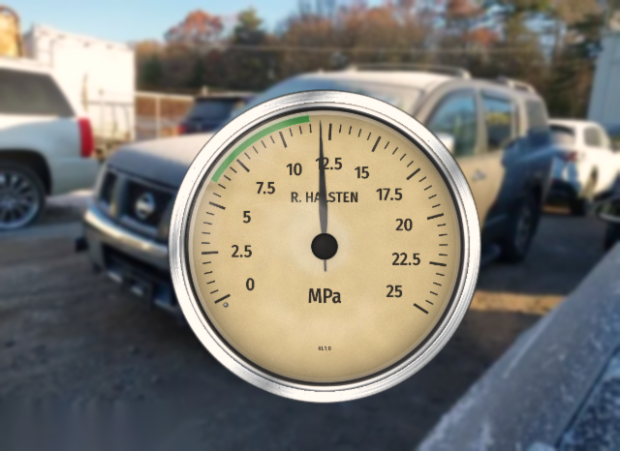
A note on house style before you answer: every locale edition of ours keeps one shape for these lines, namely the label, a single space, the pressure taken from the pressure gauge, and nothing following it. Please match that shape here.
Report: 12 MPa
